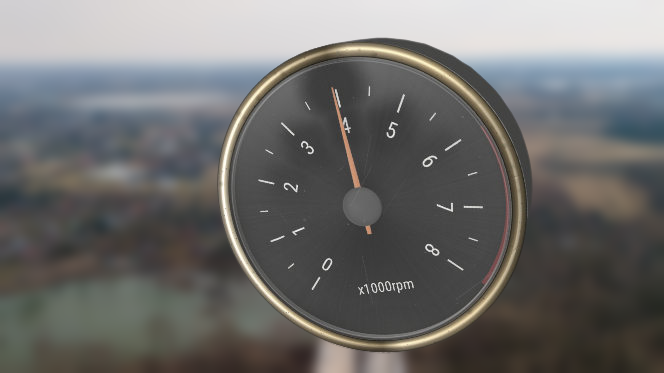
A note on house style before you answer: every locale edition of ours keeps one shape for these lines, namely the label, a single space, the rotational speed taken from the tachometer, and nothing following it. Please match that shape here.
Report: 4000 rpm
